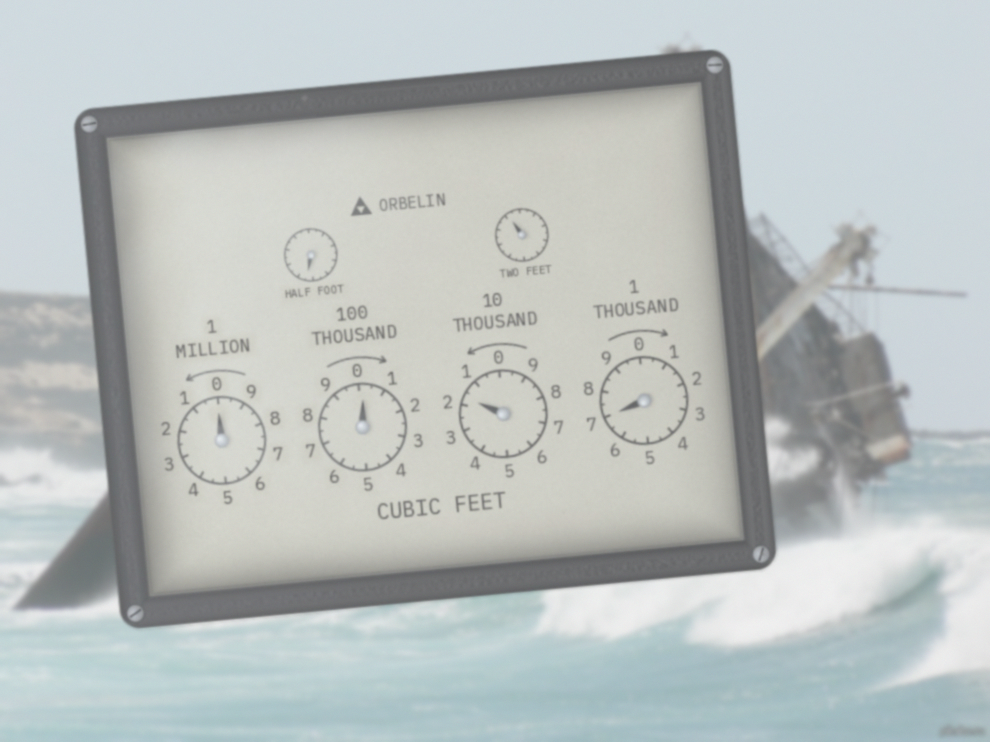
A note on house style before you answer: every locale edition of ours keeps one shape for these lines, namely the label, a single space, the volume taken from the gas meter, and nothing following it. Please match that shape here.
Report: 1700 ft³
